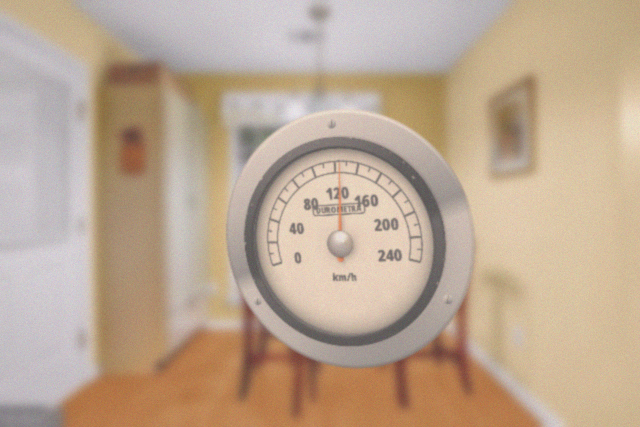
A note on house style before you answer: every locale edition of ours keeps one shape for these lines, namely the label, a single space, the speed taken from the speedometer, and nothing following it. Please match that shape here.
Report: 125 km/h
